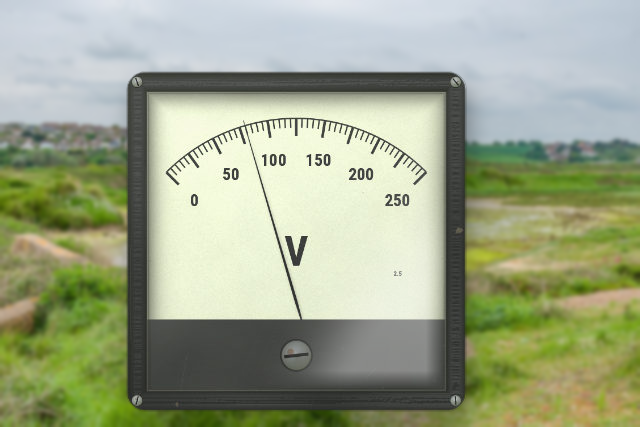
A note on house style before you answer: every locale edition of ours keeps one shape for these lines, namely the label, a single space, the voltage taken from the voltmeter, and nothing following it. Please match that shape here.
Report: 80 V
